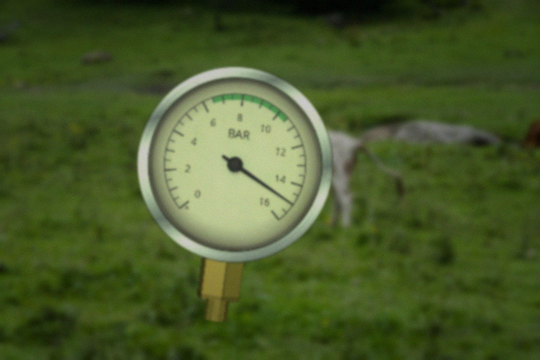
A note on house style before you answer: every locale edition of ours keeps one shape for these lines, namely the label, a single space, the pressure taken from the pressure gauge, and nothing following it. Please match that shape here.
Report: 15 bar
